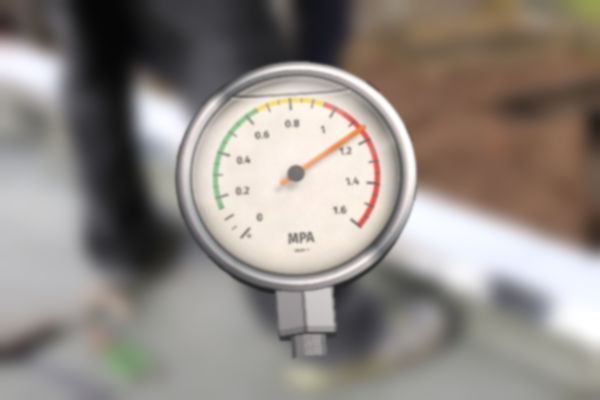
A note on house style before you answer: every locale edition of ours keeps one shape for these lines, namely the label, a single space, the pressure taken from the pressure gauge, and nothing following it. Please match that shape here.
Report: 1.15 MPa
